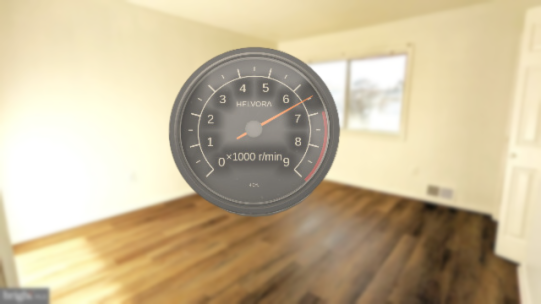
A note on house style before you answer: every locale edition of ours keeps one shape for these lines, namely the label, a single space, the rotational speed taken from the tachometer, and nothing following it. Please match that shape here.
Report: 6500 rpm
